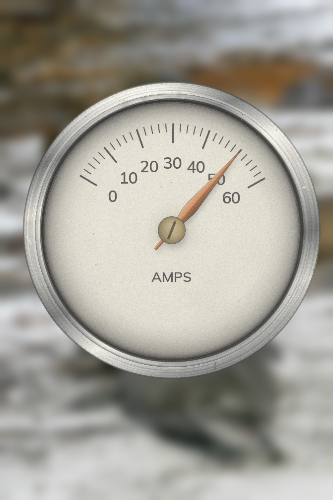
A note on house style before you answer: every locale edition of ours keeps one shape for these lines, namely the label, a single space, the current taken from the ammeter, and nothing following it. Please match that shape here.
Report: 50 A
